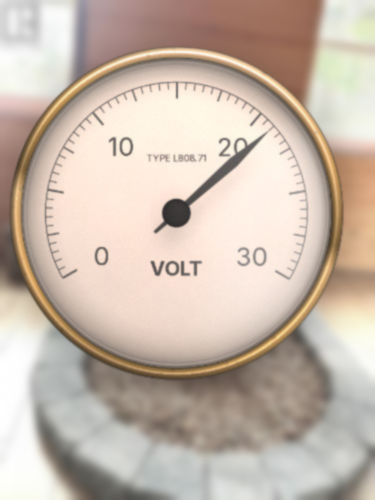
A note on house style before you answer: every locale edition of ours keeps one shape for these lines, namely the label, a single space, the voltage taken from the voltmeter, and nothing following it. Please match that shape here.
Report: 21 V
